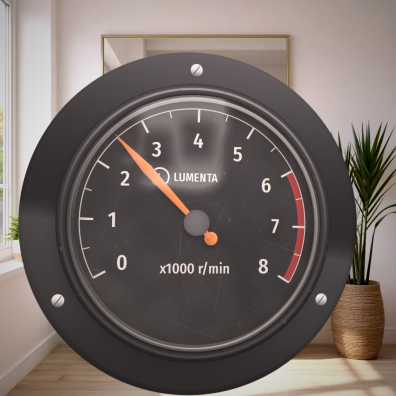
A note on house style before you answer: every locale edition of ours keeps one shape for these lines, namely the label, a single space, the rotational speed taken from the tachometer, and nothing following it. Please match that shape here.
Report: 2500 rpm
